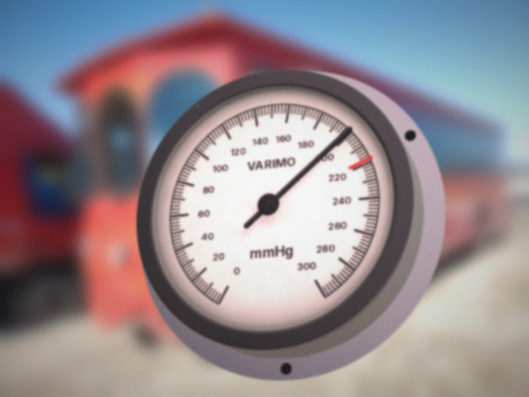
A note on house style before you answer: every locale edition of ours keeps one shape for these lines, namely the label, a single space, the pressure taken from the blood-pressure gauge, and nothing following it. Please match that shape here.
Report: 200 mmHg
